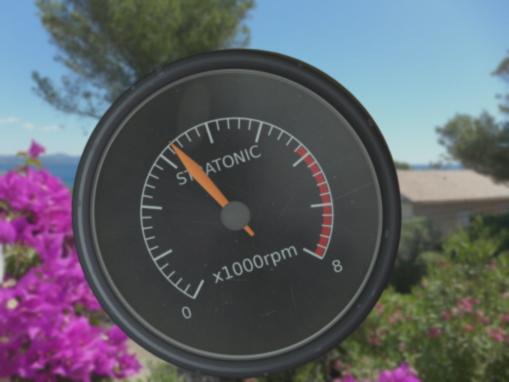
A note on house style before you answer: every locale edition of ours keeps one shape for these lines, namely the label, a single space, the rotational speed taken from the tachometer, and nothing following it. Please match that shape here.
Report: 3300 rpm
